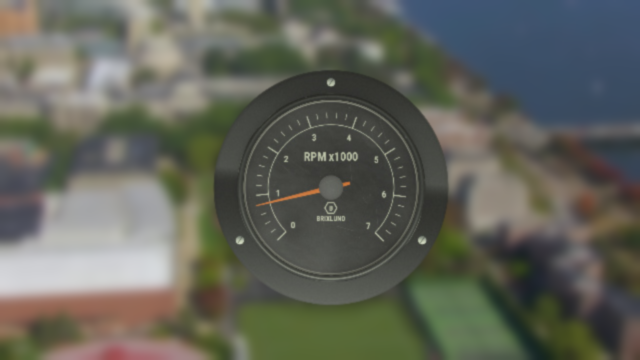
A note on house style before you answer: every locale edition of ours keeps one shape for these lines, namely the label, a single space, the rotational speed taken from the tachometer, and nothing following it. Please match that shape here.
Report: 800 rpm
